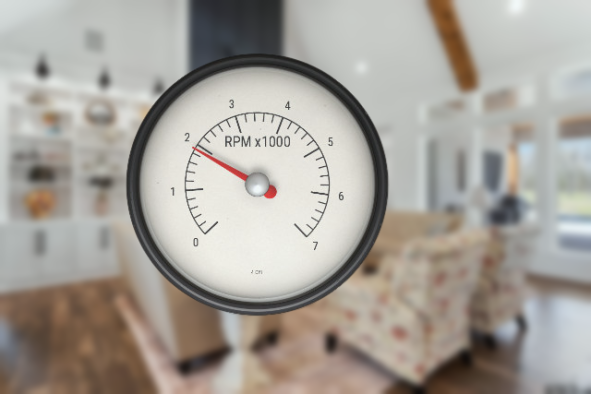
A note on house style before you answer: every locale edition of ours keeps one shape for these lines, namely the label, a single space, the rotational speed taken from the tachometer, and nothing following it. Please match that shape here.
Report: 1900 rpm
